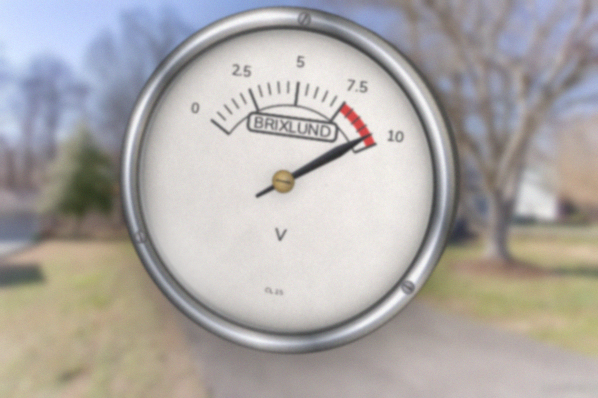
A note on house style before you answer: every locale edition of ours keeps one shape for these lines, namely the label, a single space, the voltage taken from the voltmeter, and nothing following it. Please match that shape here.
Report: 9.5 V
